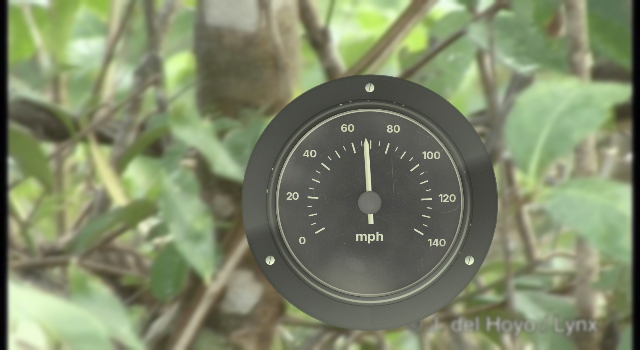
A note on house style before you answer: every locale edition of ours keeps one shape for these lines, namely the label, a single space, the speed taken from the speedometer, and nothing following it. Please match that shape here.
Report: 67.5 mph
